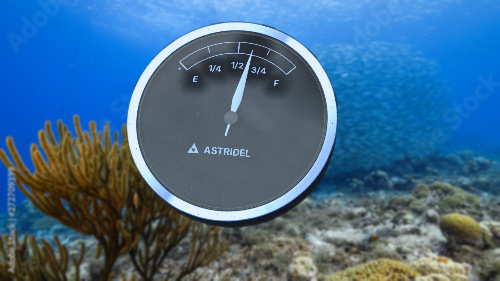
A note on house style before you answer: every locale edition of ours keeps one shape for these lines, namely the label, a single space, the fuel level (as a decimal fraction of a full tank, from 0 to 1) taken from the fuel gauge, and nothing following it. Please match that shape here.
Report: 0.625
